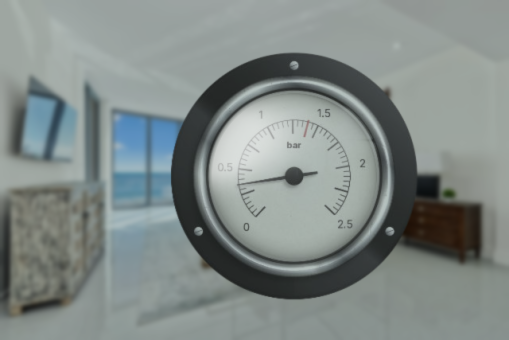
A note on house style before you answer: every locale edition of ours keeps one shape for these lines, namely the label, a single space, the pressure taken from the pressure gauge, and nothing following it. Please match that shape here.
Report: 0.35 bar
